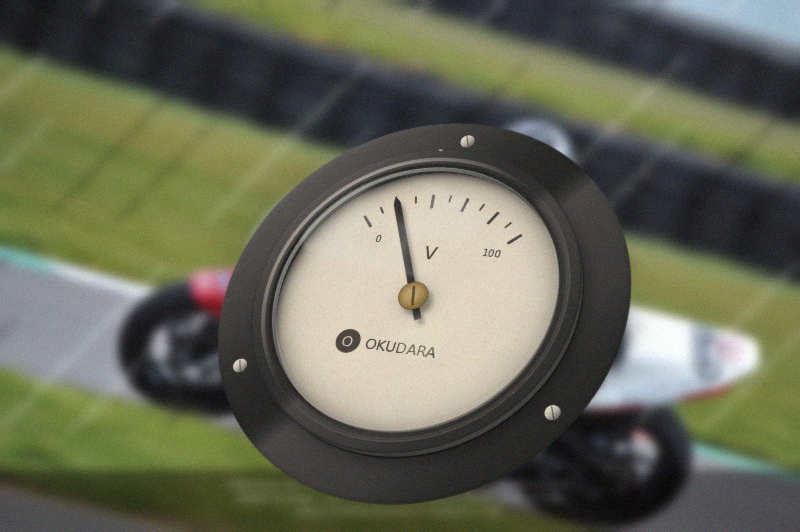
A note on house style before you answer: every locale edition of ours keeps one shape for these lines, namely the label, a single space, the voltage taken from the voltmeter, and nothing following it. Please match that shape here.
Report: 20 V
